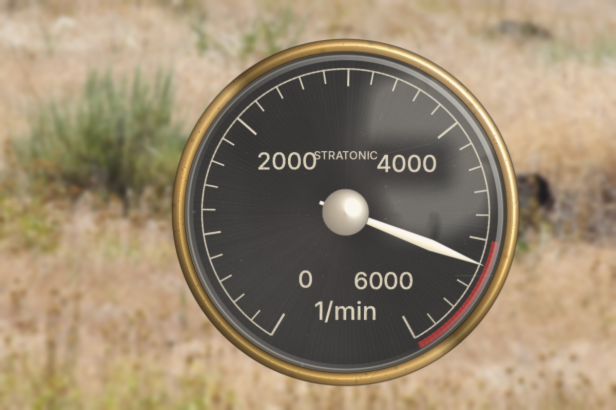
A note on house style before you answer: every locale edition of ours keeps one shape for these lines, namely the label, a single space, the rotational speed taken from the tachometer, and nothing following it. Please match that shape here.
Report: 5200 rpm
